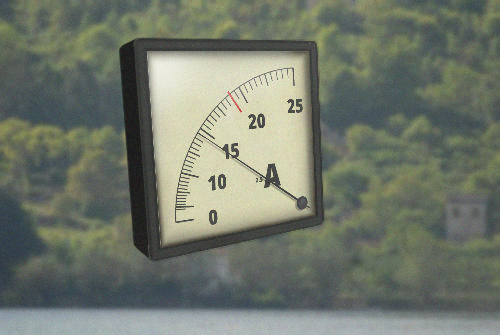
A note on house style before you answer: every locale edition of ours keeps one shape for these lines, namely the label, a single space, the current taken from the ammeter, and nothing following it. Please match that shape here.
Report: 14.5 A
